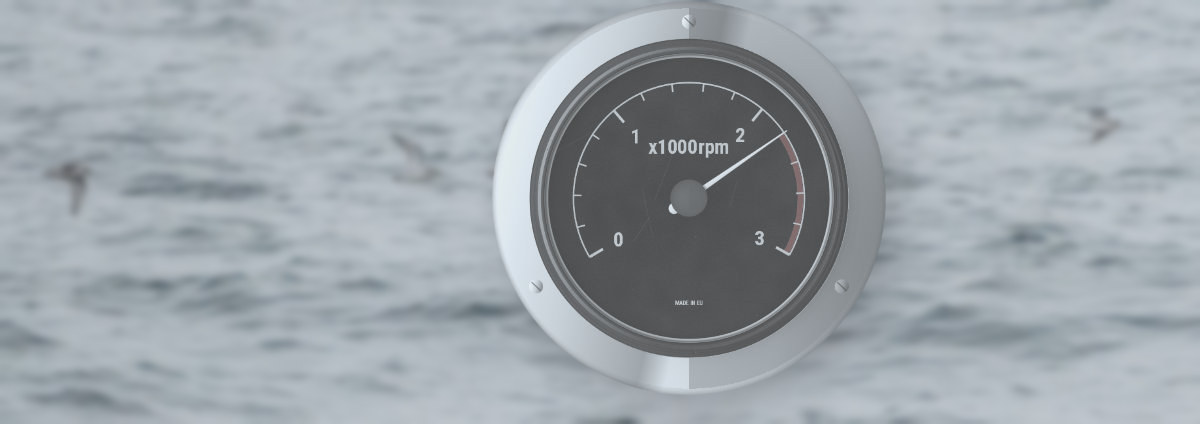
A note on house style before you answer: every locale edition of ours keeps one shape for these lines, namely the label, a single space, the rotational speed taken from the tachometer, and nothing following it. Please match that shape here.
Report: 2200 rpm
